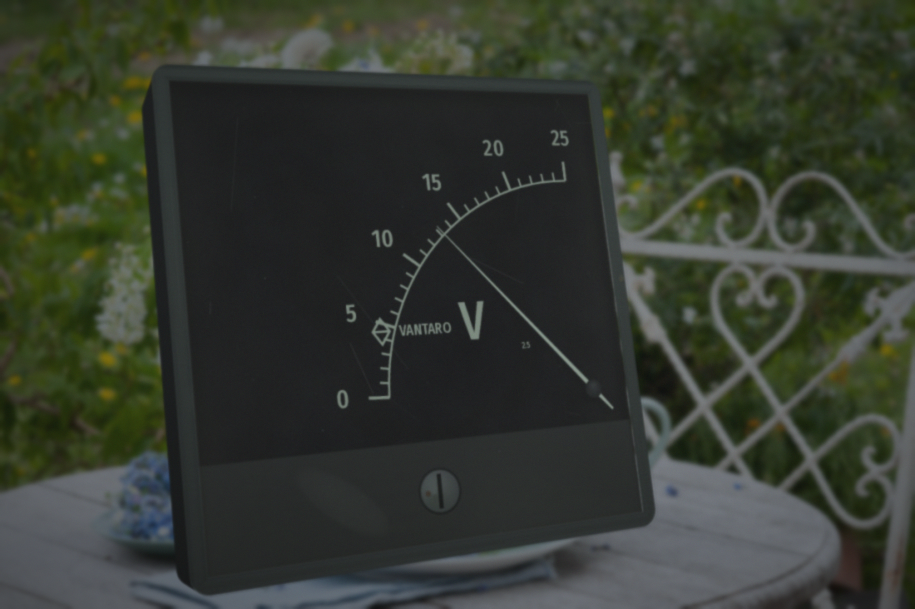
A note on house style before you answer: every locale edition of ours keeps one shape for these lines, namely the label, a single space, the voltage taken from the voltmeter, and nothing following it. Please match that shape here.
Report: 13 V
